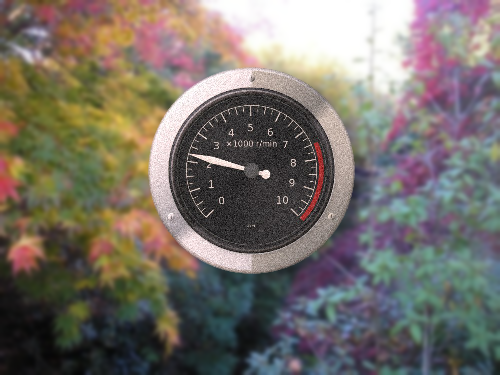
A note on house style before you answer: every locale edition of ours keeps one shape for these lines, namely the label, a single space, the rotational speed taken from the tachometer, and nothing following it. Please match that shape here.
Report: 2250 rpm
